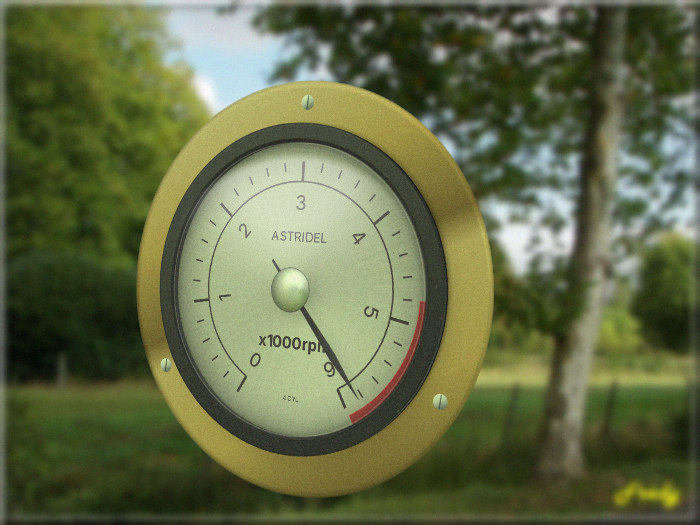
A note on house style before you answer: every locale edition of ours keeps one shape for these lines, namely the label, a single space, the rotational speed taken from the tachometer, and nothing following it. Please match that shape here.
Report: 5800 rpm
